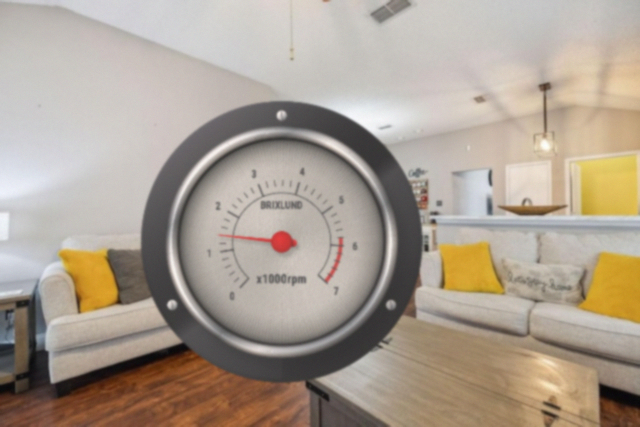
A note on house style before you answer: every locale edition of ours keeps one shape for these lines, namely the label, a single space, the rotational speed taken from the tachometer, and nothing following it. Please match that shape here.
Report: 1400 rpm
